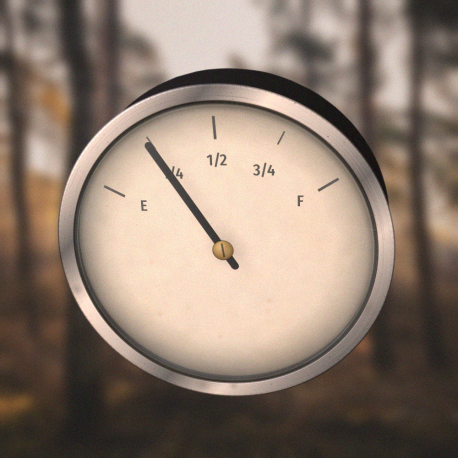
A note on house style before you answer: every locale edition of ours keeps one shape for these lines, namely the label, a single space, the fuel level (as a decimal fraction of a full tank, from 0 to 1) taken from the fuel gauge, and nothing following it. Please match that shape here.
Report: 0.25
